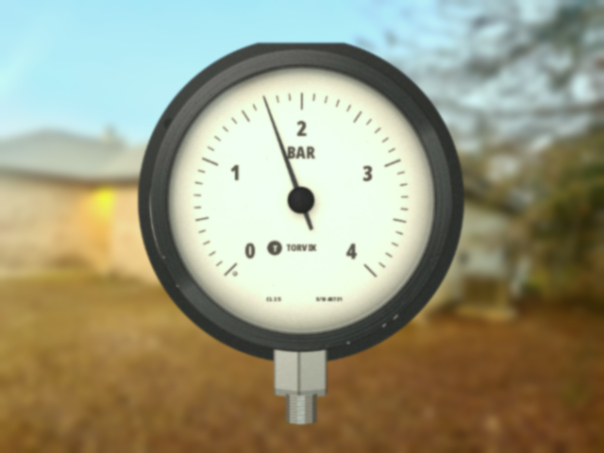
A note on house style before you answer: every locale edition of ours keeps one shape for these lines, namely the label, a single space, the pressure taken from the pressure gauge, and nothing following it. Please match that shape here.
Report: 1.7 bar
